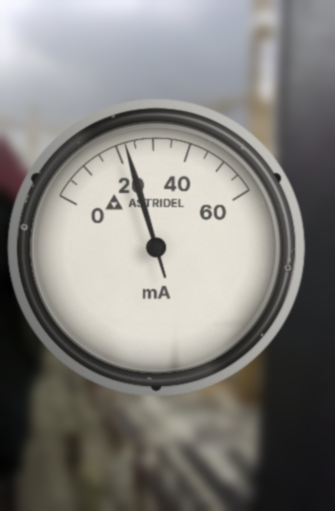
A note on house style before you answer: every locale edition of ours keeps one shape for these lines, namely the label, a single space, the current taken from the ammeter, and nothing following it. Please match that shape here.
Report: 22.5 mA
